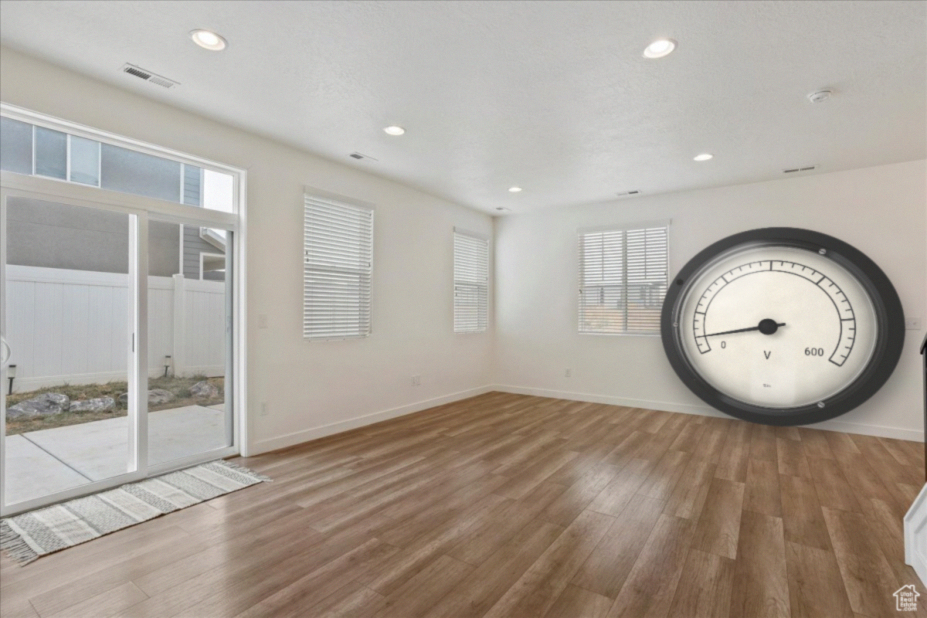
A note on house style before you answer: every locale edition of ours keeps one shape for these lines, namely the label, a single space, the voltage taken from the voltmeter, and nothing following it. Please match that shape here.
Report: 40 V
